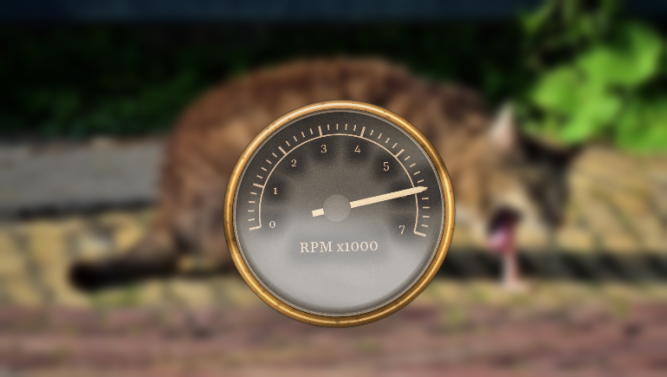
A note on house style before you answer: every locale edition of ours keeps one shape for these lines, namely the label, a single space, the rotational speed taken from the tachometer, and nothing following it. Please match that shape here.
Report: 6000 rpm
